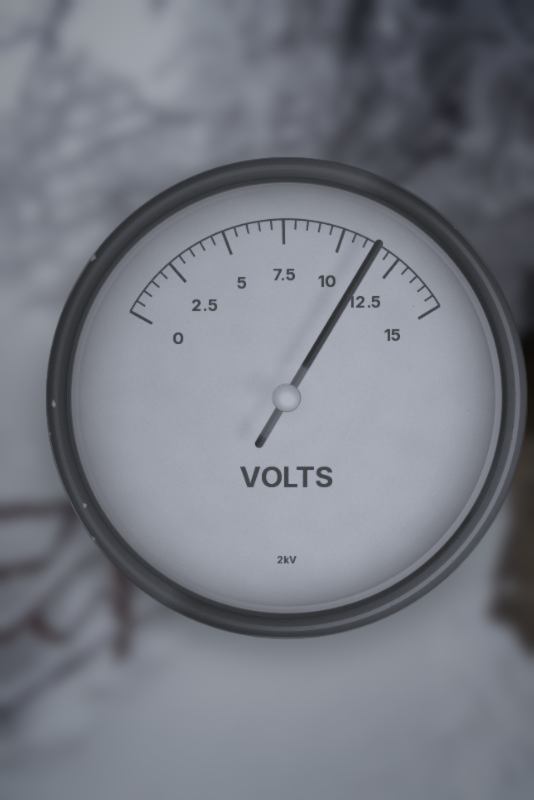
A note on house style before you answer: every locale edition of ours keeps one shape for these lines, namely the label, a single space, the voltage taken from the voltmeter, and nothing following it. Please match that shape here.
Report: 11.5 V
